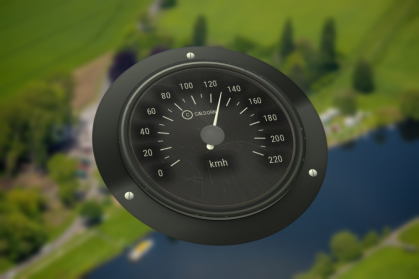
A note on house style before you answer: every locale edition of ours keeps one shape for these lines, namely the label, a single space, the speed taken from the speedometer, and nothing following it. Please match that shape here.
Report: 130 km/h
